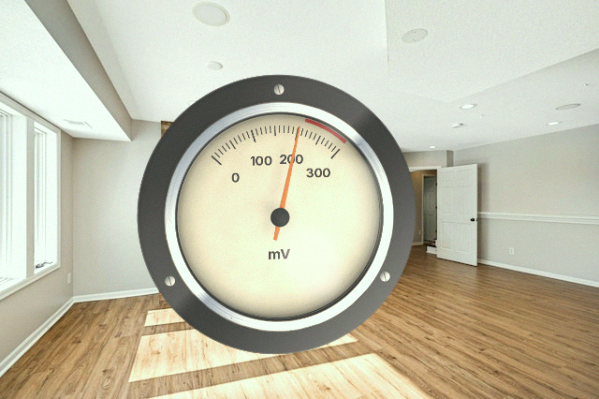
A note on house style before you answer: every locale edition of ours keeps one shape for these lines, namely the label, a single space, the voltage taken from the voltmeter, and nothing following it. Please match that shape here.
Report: 200 mV
